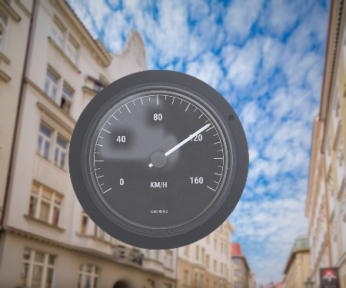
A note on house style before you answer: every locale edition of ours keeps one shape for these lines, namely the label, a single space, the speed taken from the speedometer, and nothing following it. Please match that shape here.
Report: 117.5 km/h
